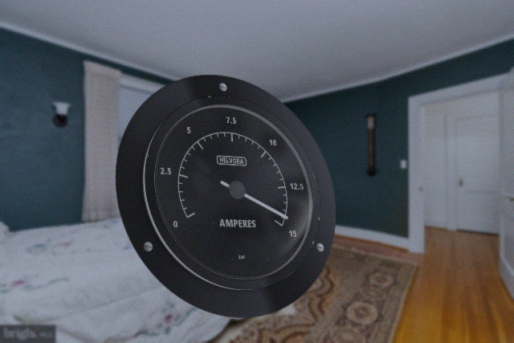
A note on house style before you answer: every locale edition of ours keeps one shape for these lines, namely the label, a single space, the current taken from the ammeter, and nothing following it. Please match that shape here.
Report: 14.5 A
